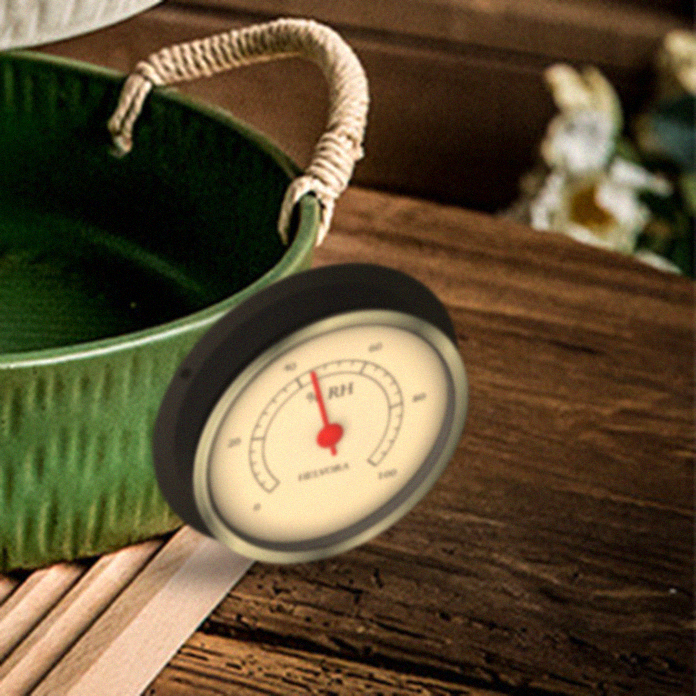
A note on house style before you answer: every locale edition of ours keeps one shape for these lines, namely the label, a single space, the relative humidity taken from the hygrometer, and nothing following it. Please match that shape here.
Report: 44 %
